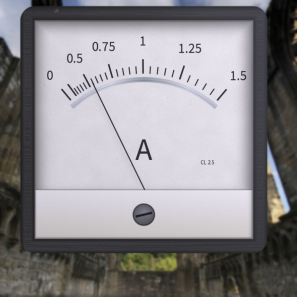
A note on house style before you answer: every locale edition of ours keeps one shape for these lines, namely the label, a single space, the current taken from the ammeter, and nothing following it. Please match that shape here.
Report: 0.55 A
